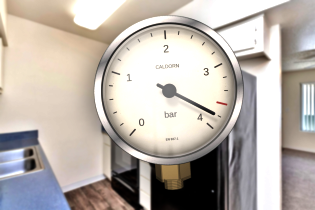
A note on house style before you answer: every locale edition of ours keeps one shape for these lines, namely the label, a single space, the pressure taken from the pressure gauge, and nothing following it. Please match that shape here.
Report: 3.8 bar
